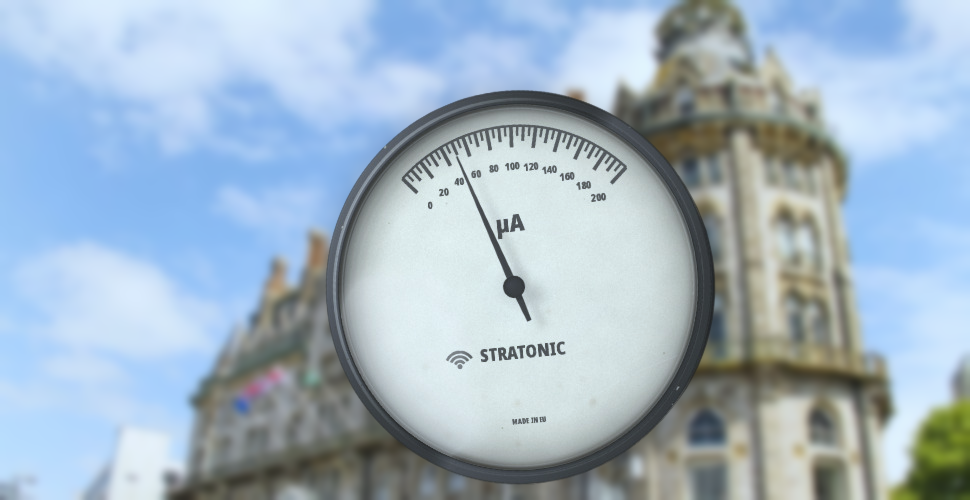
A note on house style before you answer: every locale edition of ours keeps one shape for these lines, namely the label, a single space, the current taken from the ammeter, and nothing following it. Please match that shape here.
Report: 50 µA
